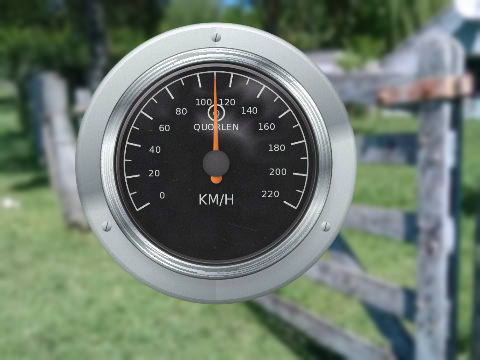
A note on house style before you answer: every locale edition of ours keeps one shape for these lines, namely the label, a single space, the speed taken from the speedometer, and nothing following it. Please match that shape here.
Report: 110 km/h
